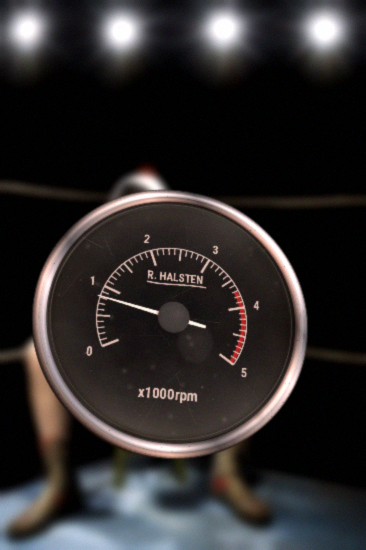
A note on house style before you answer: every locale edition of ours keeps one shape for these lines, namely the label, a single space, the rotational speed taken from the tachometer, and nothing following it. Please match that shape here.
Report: 800 rpm
